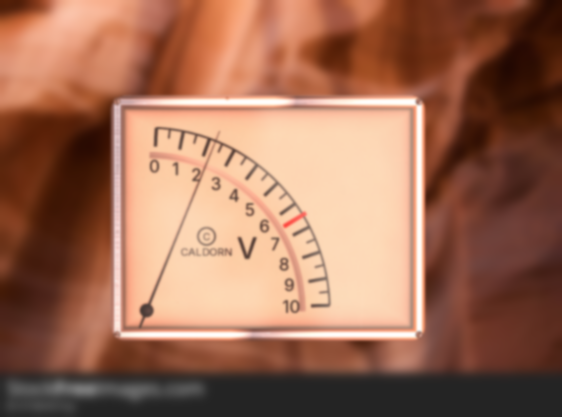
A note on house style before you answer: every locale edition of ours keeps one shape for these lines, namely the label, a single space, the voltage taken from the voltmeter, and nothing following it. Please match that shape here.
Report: 2.25 V
